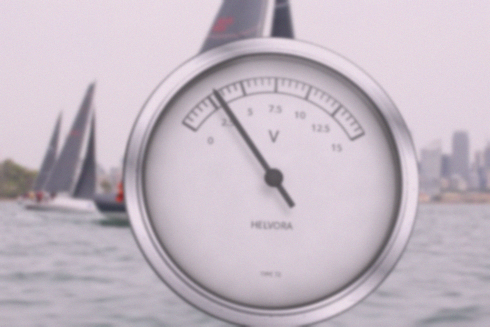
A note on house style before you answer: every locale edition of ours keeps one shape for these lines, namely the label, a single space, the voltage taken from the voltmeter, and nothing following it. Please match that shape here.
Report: 3 V
